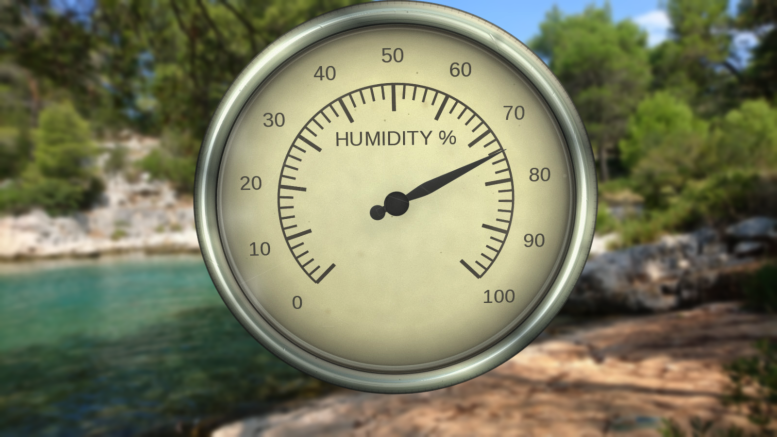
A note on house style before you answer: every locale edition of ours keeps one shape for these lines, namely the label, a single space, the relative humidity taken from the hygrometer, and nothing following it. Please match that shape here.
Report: 74 %
